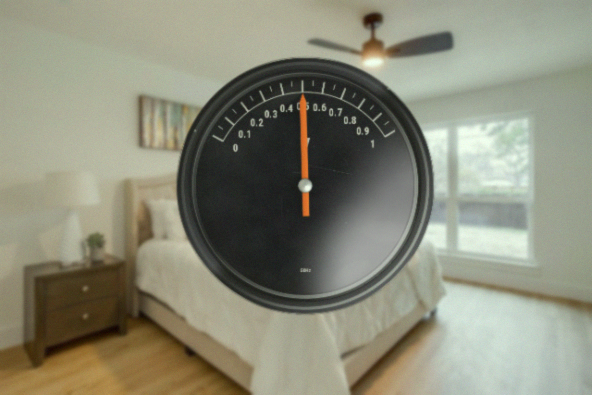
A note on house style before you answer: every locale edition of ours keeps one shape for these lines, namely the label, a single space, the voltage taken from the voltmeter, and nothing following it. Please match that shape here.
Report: 0.5 V
